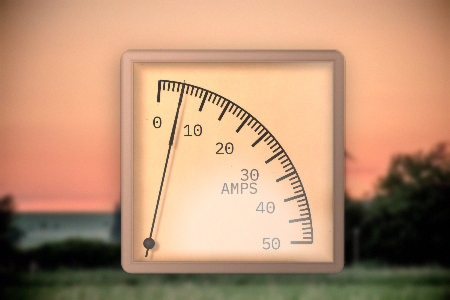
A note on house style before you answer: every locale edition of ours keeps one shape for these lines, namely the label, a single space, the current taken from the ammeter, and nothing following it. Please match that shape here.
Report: 5 A
